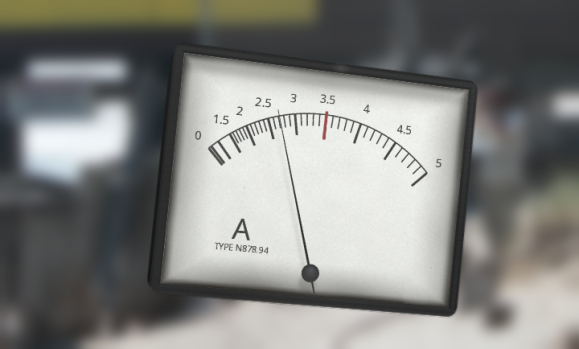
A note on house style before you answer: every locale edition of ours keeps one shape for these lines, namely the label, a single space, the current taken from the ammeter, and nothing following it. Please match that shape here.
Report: 2.7 A
